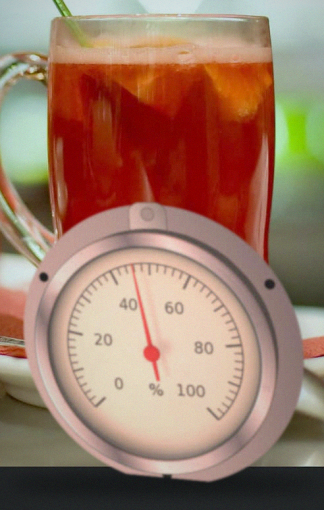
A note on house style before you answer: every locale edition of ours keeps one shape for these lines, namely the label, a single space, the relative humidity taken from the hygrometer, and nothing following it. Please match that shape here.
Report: 46 %
